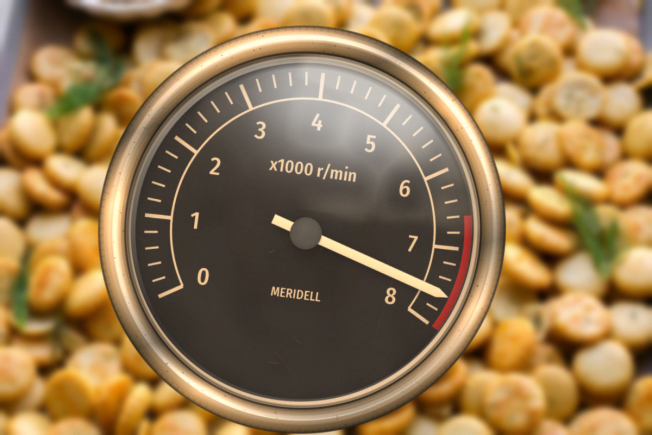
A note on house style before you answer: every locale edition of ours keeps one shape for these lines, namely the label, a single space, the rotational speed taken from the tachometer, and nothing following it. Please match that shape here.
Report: 7600 rpm
